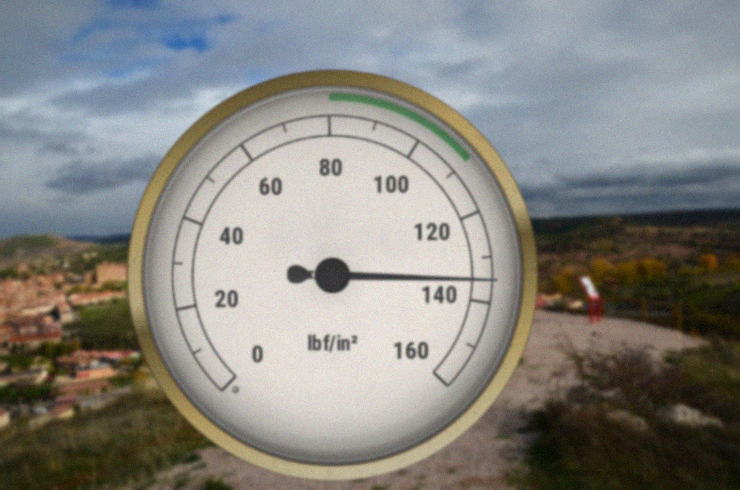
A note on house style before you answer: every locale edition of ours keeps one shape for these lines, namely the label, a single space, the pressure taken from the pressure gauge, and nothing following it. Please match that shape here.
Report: 135 psi
